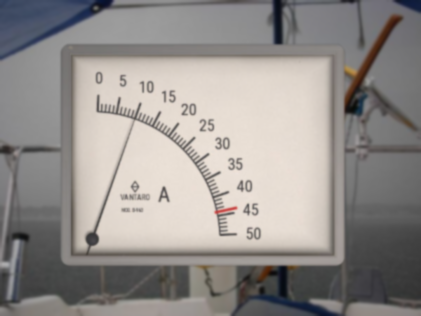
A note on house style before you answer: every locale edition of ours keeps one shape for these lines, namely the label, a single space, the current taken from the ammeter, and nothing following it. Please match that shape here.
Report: 10 A
